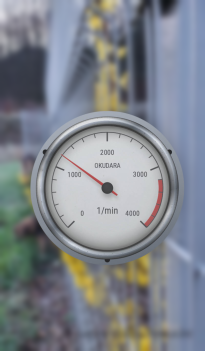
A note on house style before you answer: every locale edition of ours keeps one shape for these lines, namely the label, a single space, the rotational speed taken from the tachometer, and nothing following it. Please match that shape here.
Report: 1200 rpm
